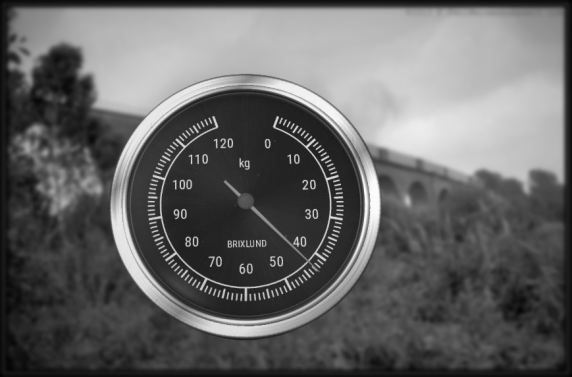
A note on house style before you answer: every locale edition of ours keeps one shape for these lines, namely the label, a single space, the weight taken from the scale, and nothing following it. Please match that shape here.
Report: 43 kg
